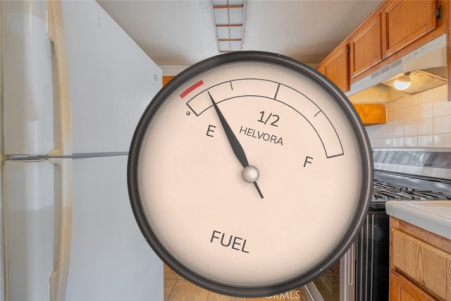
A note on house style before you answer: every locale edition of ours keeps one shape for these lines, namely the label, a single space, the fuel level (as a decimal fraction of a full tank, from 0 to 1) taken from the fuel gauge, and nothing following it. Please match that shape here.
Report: 0.125
